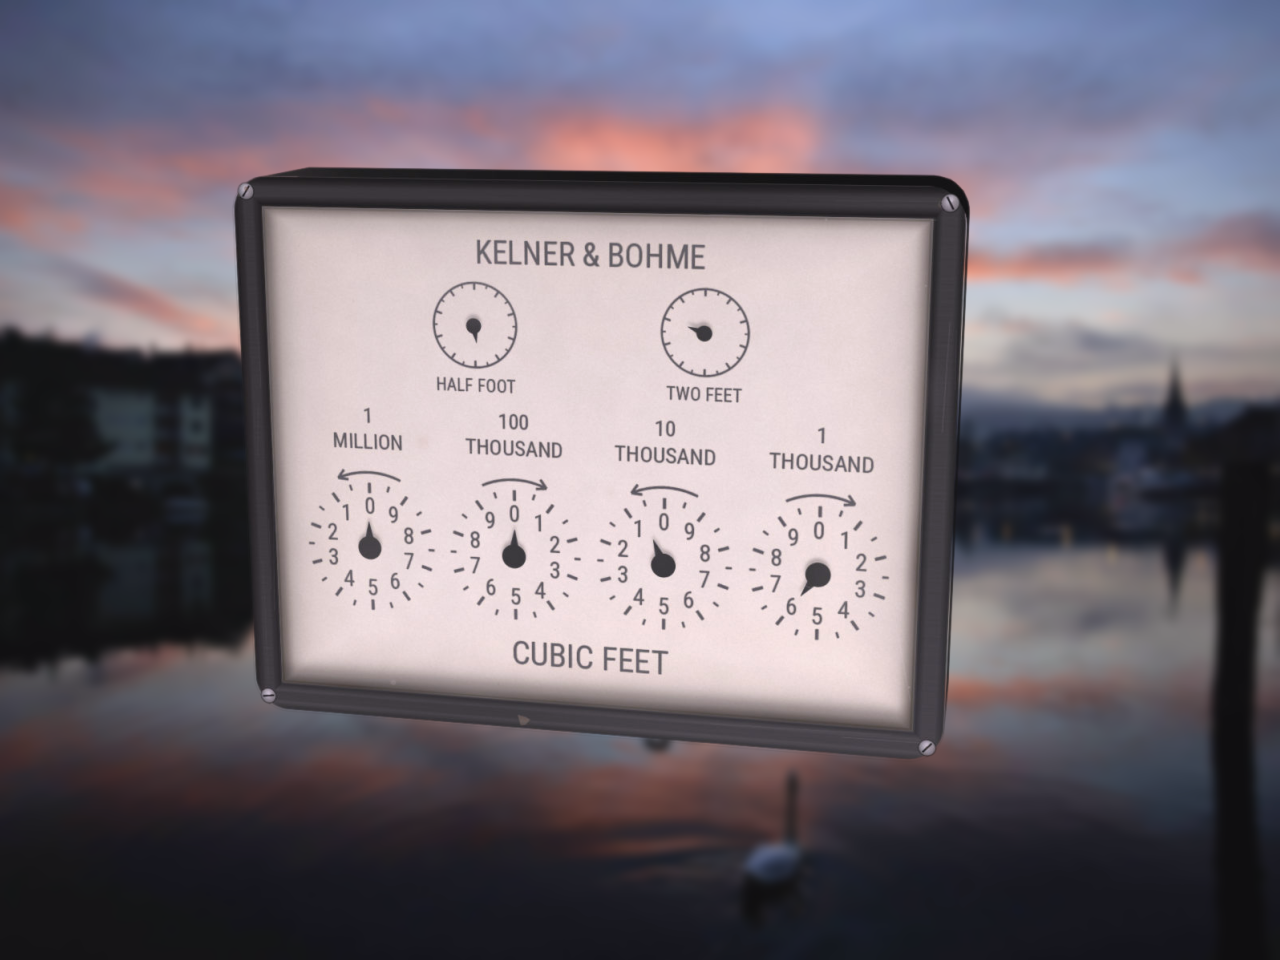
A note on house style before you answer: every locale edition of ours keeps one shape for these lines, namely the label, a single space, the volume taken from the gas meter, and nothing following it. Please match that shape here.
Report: 600 ft³
